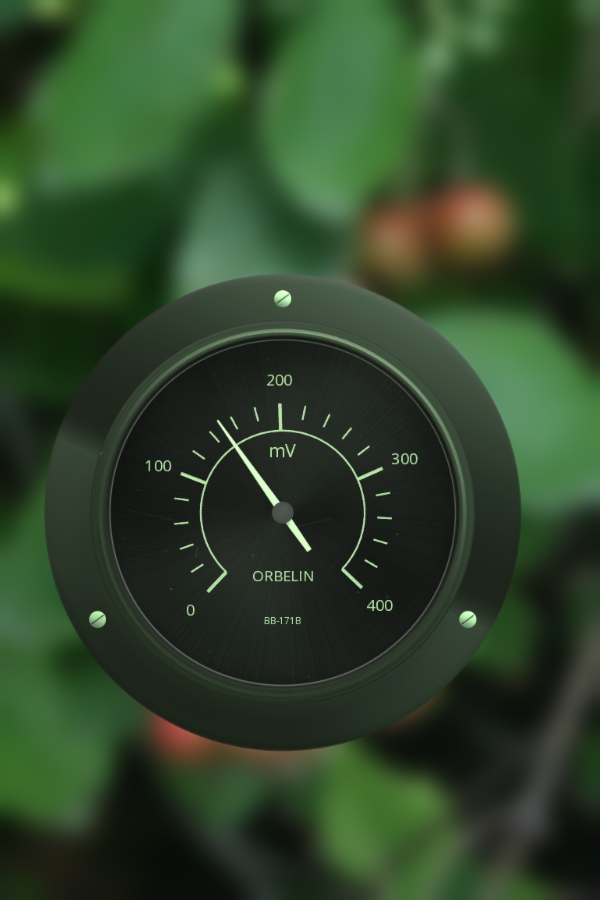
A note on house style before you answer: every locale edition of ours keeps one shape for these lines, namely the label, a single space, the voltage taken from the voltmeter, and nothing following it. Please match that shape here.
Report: 150 mV
